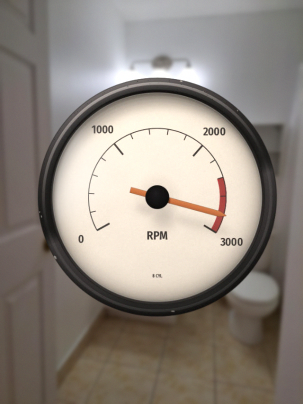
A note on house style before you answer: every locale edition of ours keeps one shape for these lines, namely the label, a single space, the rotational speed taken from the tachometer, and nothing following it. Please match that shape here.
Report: 2800 rpm
